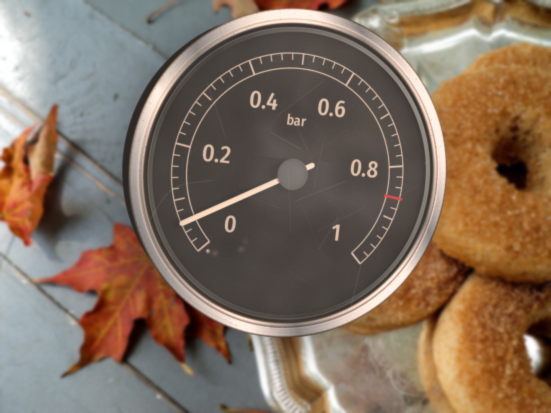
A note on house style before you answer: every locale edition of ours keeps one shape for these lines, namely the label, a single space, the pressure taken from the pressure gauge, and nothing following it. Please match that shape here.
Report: 0.06 bar
